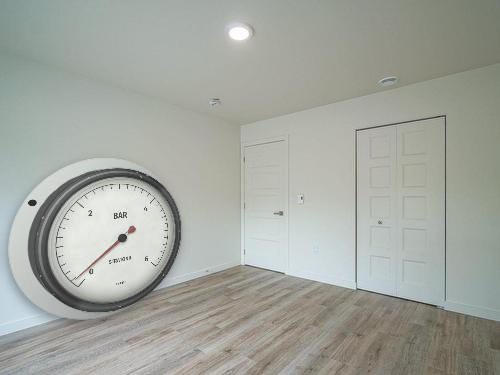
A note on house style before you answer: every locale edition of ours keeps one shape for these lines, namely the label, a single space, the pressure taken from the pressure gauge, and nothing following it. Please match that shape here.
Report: 0.2 bar
